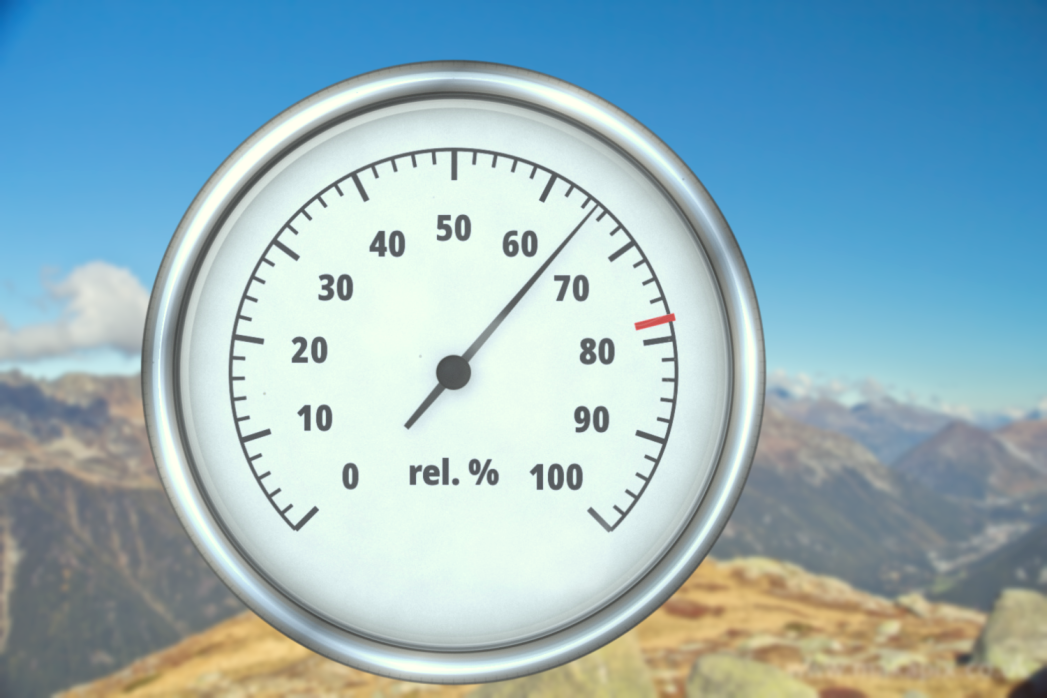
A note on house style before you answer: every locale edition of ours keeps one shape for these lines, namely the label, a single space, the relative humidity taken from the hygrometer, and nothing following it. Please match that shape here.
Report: 65 %
